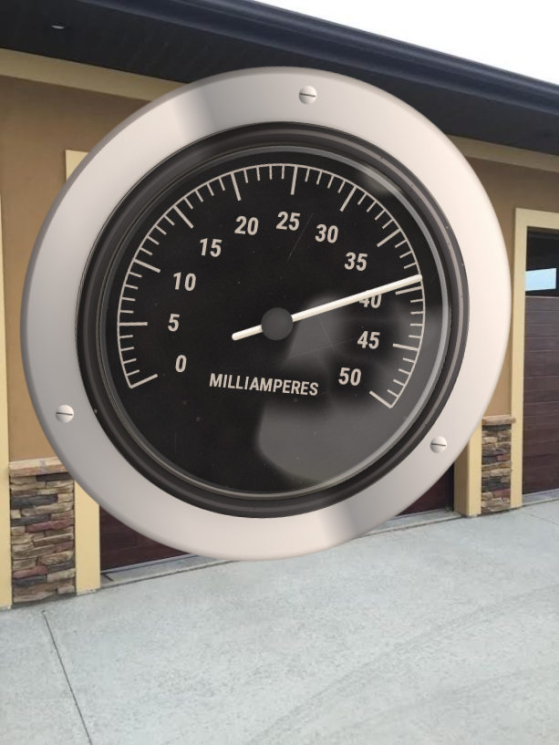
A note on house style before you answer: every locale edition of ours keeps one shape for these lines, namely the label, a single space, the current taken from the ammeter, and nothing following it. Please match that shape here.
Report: 39 mA
